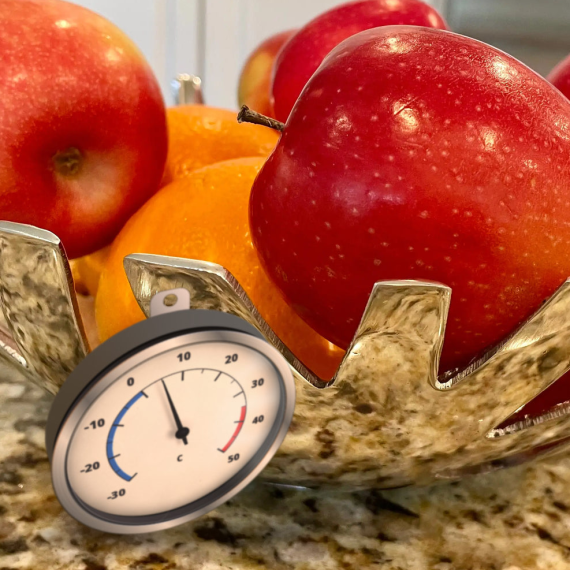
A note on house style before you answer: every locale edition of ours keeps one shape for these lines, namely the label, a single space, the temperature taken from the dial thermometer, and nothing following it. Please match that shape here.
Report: 5 °C
